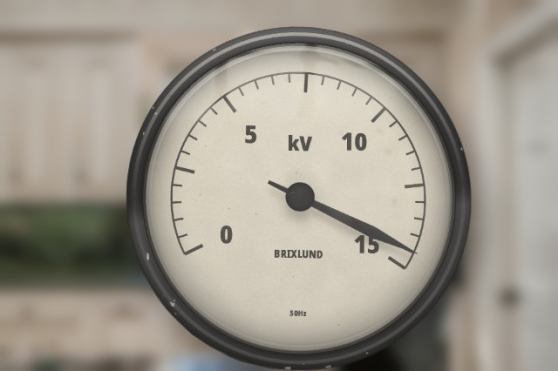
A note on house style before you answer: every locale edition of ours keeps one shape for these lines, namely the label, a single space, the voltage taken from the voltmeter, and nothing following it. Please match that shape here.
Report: 14.5 kV
